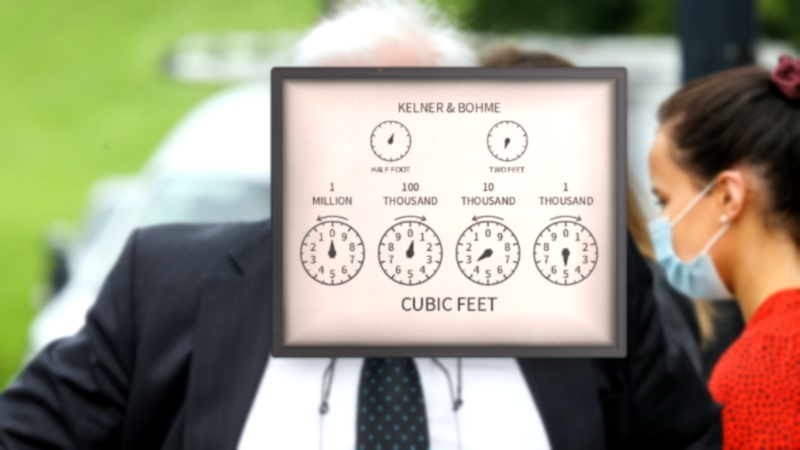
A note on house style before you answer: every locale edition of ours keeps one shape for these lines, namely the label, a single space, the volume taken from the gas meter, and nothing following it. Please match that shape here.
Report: 3500 ft³
